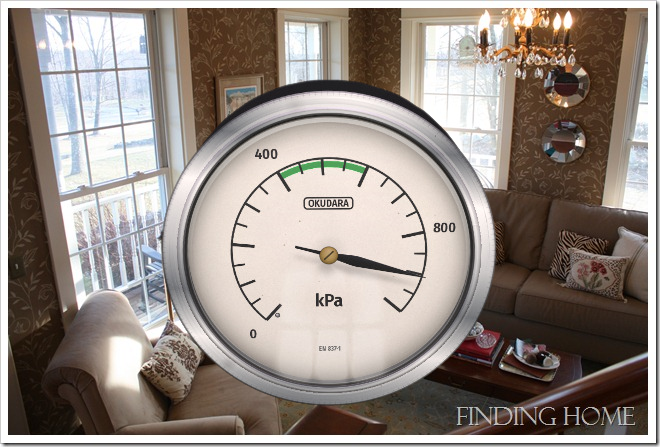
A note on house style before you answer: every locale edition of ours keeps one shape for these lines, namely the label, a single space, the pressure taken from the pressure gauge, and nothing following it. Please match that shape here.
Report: 900 kPa
